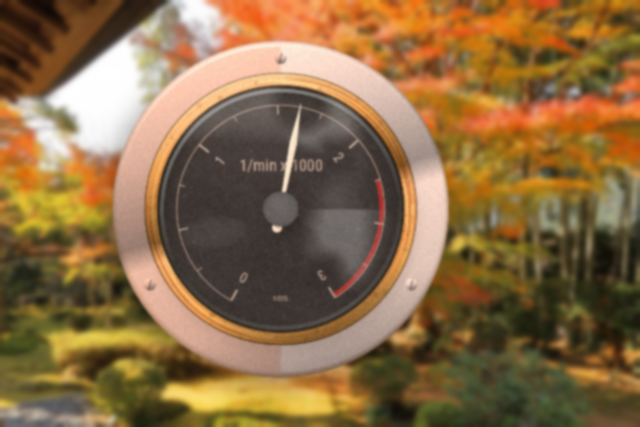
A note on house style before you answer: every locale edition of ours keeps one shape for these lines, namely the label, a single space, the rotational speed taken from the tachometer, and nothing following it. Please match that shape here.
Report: 1625 rpm
